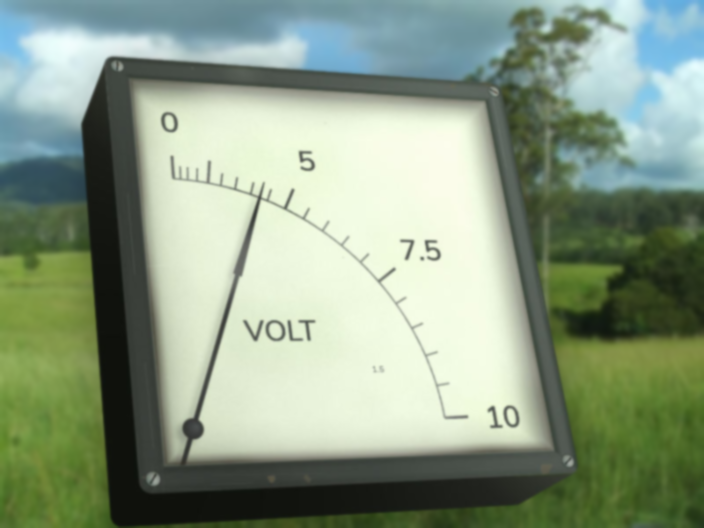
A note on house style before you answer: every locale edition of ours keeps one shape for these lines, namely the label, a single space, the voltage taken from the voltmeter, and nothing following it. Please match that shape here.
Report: 4.25 V
